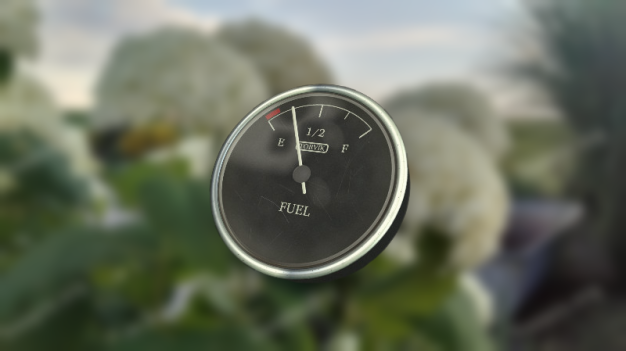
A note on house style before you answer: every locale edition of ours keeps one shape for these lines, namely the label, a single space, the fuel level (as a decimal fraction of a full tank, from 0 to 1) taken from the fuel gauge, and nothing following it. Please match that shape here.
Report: 0.25
